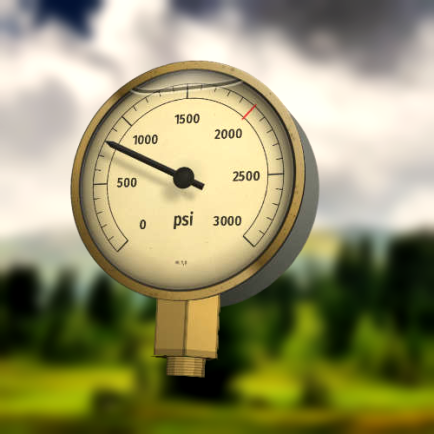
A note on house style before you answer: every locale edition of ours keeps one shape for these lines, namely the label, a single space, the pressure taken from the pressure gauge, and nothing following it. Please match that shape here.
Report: 800 psi
